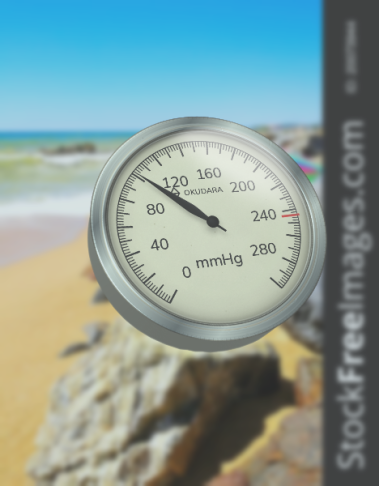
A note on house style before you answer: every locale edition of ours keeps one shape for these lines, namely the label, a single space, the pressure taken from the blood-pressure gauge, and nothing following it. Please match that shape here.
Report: 100 mmHg
